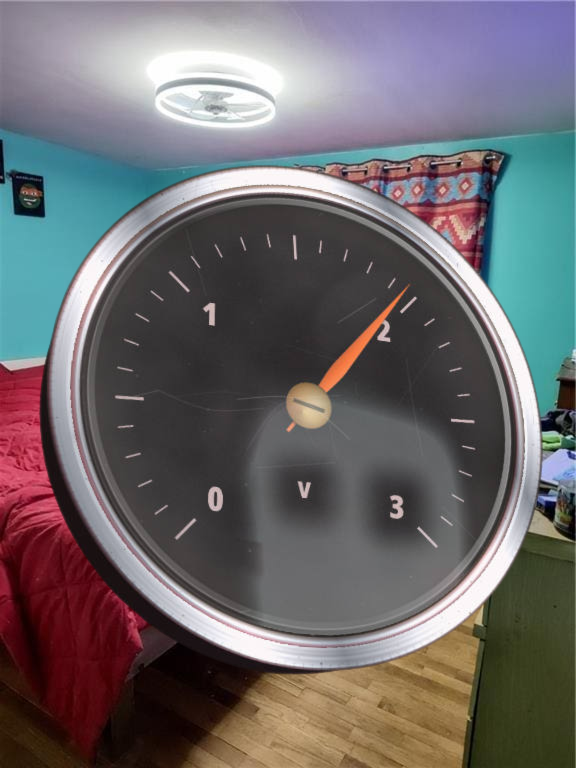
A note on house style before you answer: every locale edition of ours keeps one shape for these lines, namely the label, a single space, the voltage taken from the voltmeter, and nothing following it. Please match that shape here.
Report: 1.95 V
